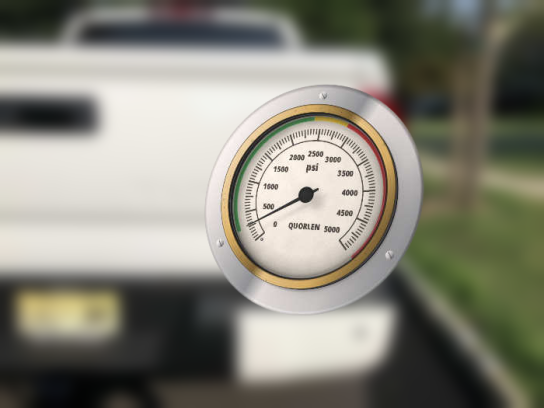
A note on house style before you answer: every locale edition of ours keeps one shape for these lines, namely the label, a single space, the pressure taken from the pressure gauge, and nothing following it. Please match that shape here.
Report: 250 psi
